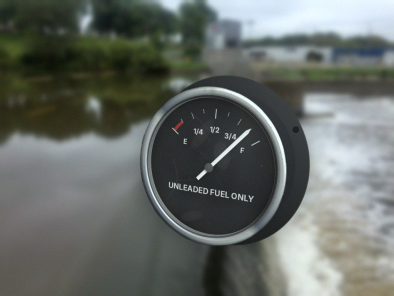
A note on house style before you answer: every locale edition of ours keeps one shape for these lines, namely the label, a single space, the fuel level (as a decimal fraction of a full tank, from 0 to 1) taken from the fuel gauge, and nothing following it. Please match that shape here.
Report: 0.875
